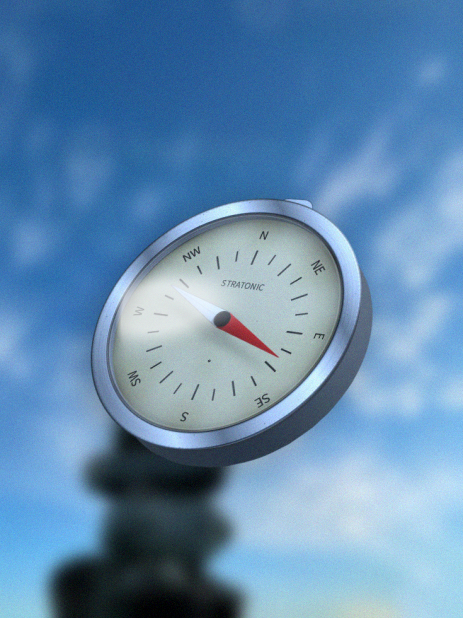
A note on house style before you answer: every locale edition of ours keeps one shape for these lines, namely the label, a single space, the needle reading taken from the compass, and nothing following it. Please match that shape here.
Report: 112.5 °
